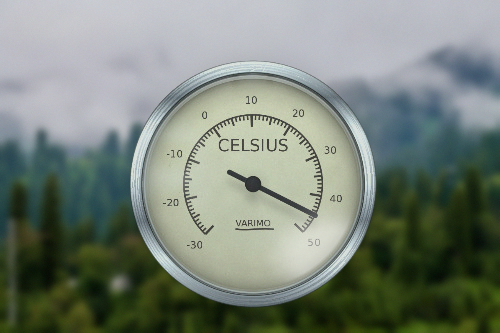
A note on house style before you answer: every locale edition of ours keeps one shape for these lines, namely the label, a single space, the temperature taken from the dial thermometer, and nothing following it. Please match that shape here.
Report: 45 °C
